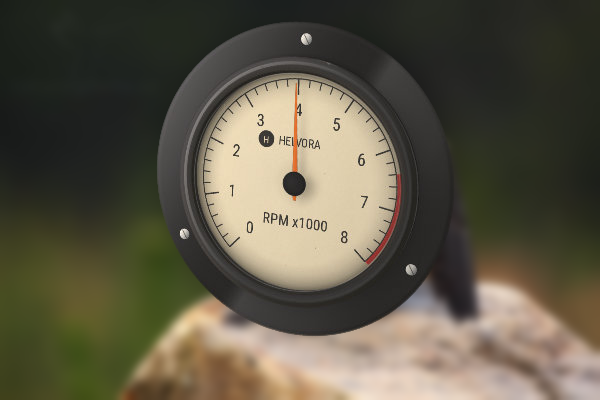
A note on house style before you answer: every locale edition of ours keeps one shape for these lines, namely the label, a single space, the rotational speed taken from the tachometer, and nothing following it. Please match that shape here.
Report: 4000 rpm
